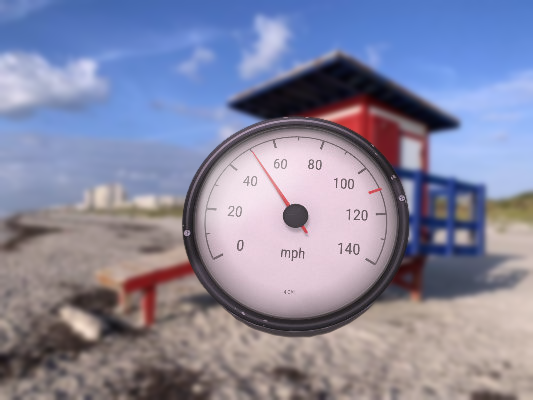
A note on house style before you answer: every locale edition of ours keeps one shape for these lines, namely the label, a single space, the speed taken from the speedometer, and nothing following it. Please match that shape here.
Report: 50 mph
